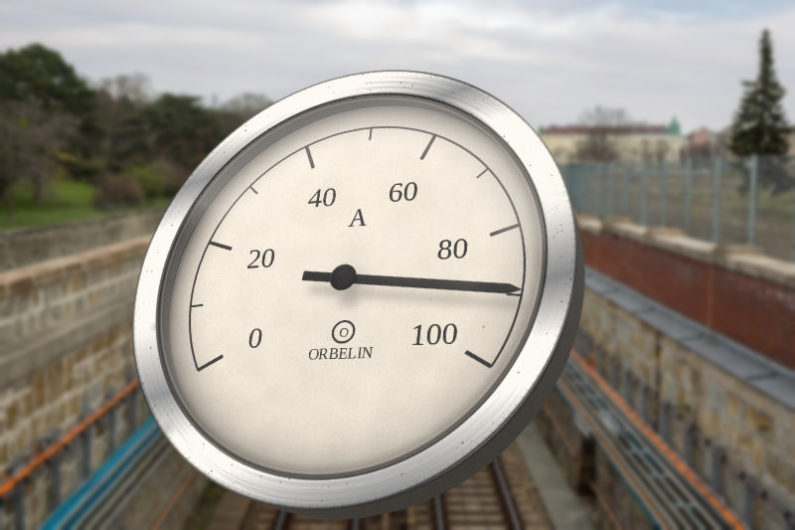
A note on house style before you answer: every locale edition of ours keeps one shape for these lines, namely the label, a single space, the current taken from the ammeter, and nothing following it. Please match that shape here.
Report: 90 A
